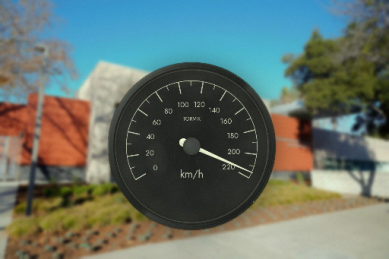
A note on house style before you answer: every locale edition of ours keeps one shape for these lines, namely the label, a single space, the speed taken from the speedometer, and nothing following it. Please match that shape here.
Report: 215 km/h
